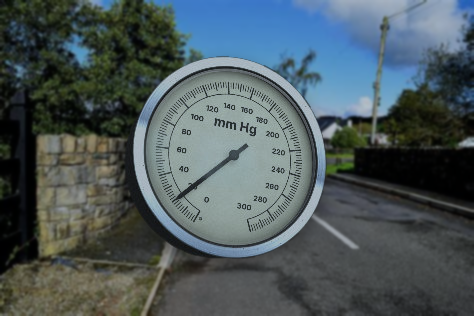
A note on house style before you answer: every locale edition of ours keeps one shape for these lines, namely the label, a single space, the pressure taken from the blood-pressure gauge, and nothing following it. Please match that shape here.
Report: 20 mmHg
